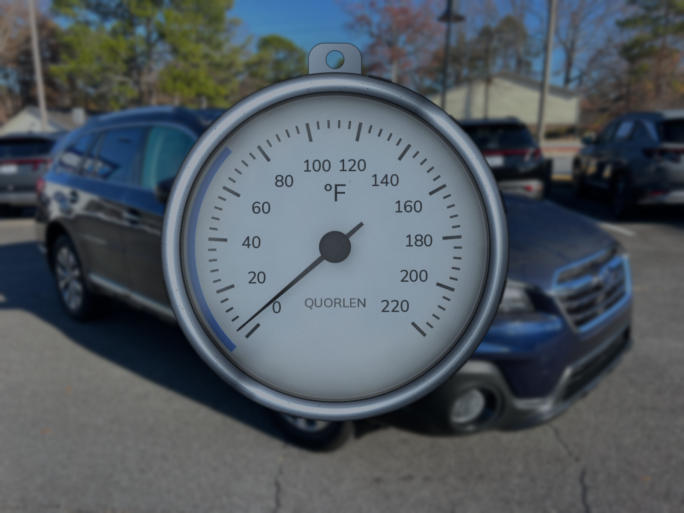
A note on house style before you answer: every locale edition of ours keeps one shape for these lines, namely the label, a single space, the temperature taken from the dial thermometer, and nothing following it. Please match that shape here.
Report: 4 °F
